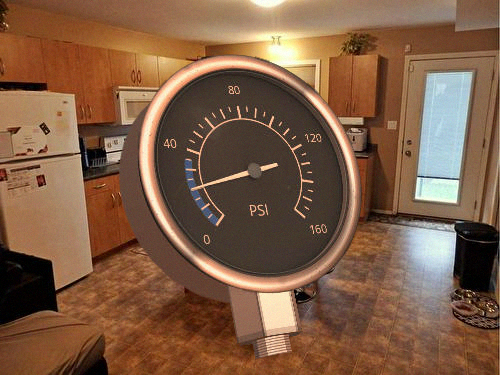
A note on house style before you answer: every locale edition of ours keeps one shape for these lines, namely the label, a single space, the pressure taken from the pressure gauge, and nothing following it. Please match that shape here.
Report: 20 psi
